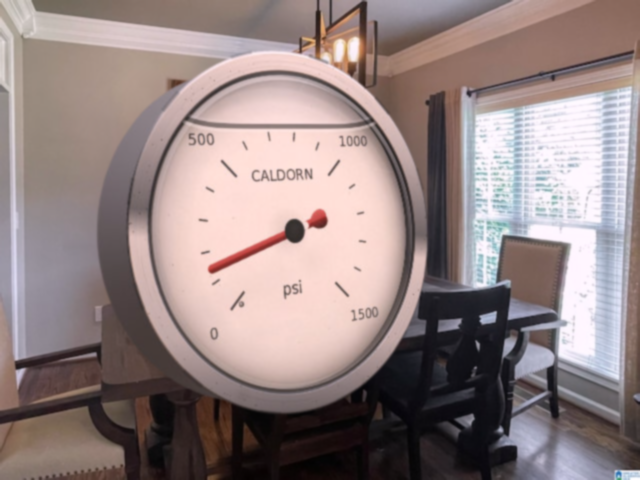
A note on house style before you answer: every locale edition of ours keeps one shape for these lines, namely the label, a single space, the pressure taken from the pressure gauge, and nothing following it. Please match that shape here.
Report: 150 psi
